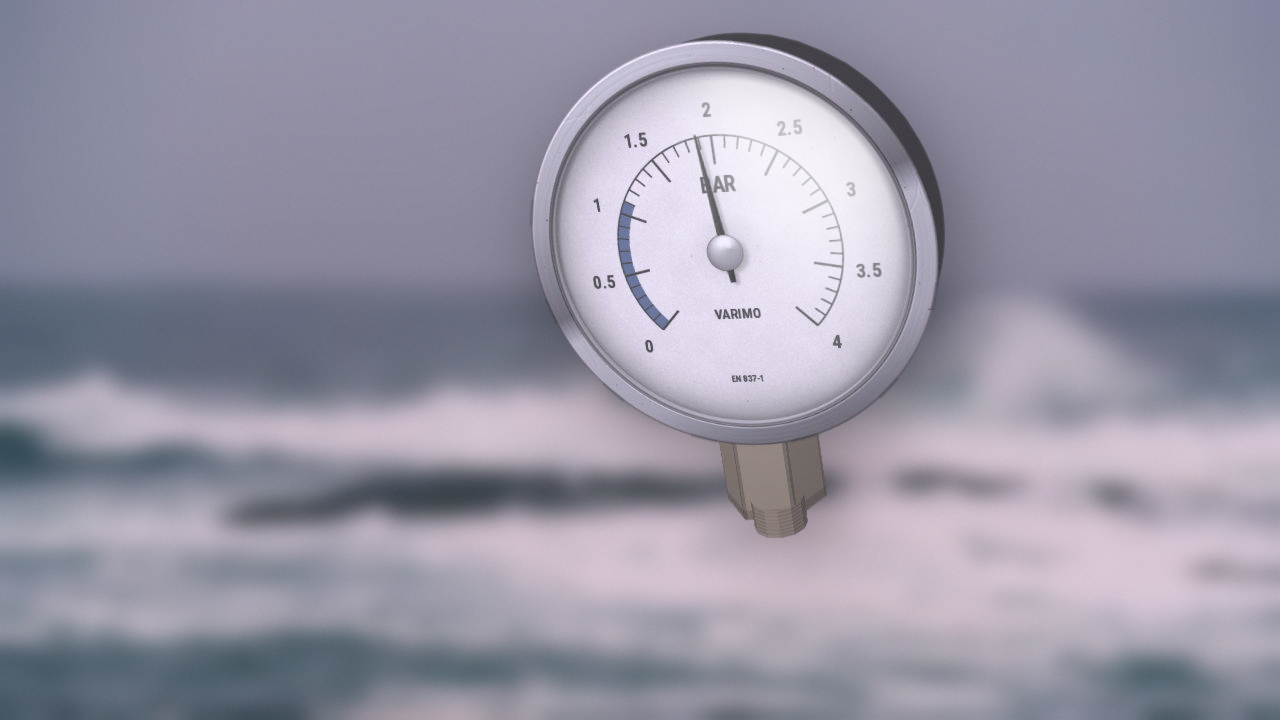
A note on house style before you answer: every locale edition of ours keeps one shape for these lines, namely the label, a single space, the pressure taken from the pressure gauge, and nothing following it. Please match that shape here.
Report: 1.9 bar
